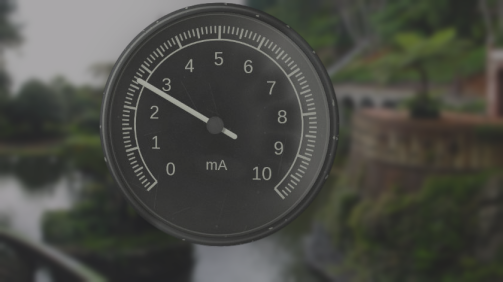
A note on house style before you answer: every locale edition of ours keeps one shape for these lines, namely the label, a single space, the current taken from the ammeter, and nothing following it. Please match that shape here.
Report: 2.7 mA
